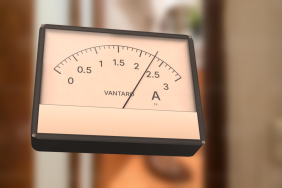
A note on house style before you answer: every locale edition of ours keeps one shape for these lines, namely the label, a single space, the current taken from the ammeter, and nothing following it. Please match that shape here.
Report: 2.3 A
